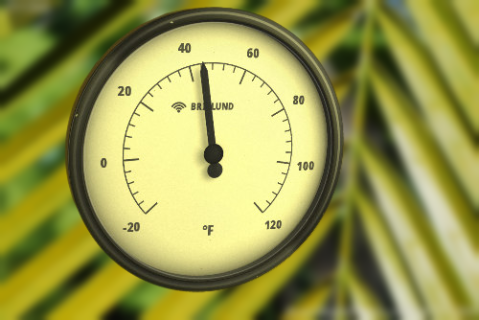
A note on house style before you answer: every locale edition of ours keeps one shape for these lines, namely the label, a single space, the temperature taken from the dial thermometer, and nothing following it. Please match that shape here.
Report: 44 °F
